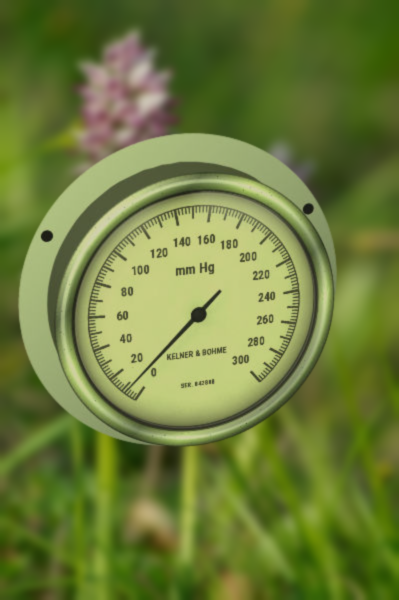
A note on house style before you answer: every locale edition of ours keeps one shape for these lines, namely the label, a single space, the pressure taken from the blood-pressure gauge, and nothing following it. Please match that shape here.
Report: 10 mmHg
